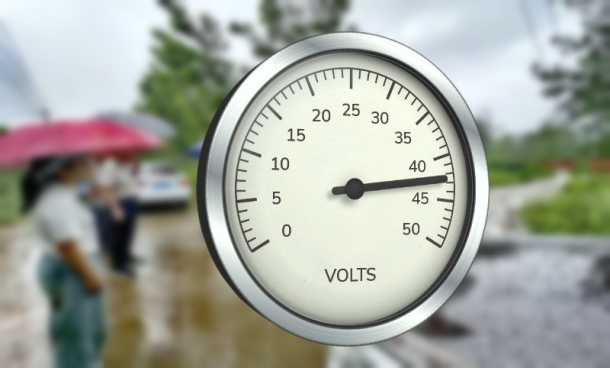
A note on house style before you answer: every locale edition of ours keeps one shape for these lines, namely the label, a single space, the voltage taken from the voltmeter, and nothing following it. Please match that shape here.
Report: 42.5 V
